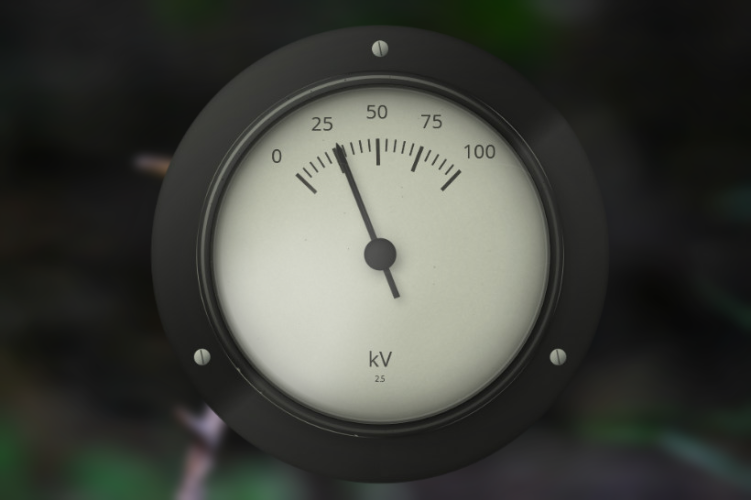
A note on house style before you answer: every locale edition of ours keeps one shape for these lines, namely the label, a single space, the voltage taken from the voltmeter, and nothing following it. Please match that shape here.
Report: 27.5 kV
